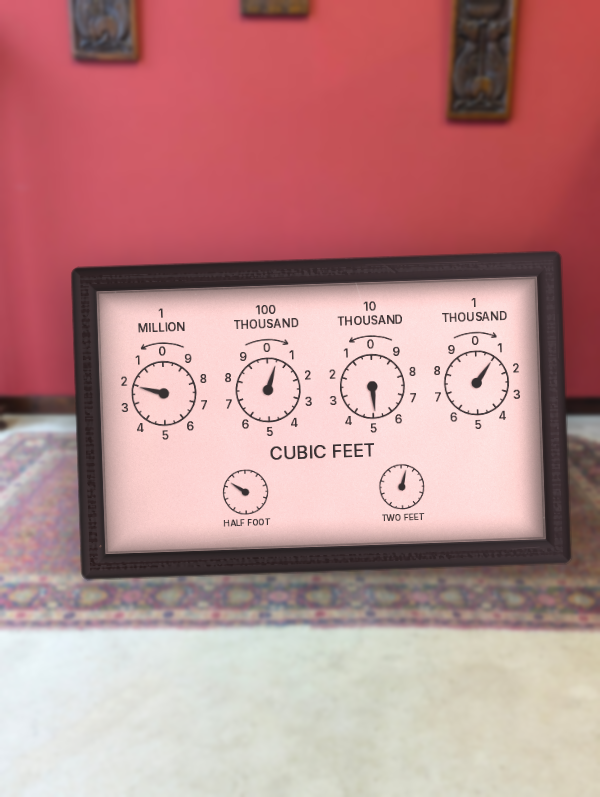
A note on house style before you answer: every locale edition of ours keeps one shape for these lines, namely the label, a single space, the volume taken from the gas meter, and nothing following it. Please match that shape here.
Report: 205100 ft³
